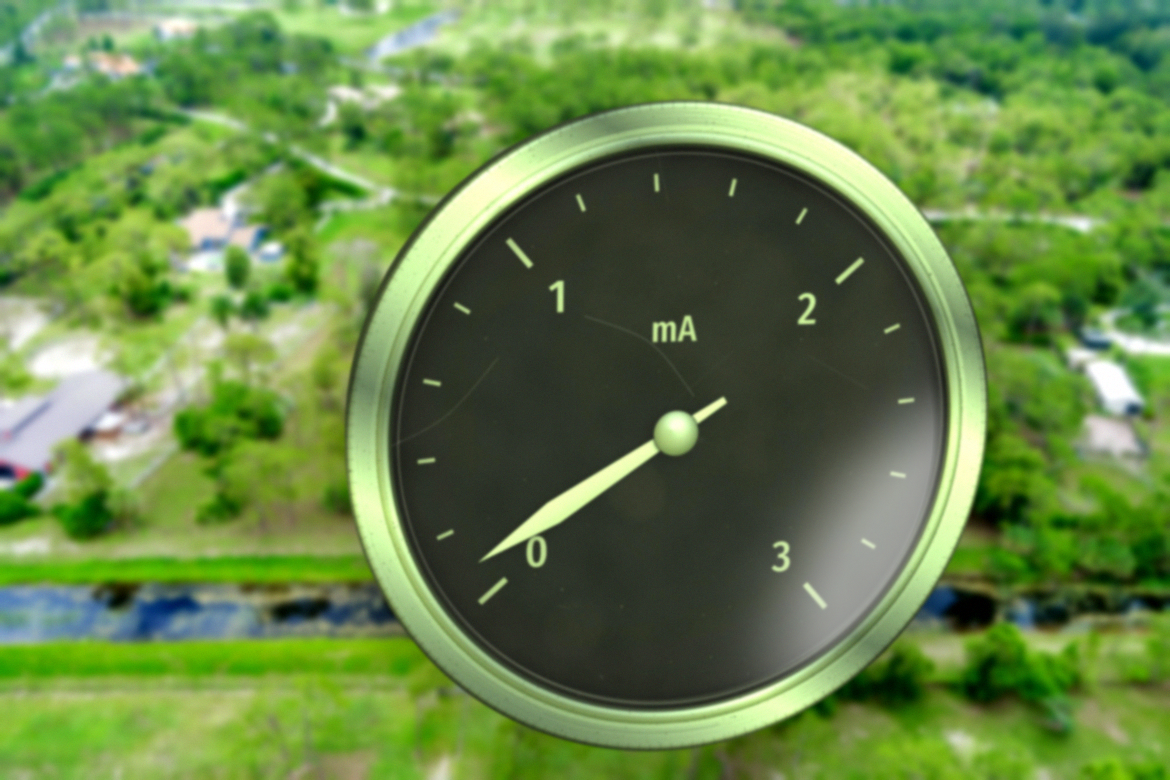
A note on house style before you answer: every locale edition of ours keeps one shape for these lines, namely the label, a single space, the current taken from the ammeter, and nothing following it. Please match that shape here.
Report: 0.1 mA
